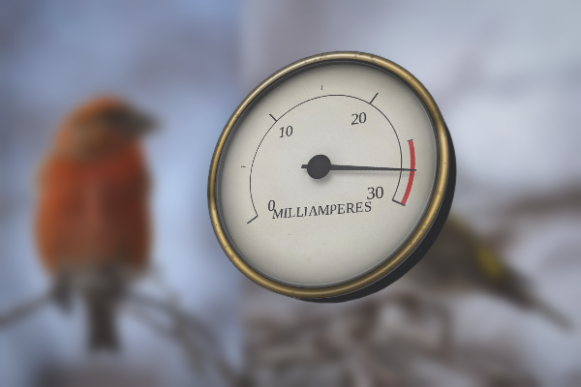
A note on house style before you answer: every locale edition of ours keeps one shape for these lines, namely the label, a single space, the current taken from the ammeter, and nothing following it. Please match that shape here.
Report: 27.5 mA
